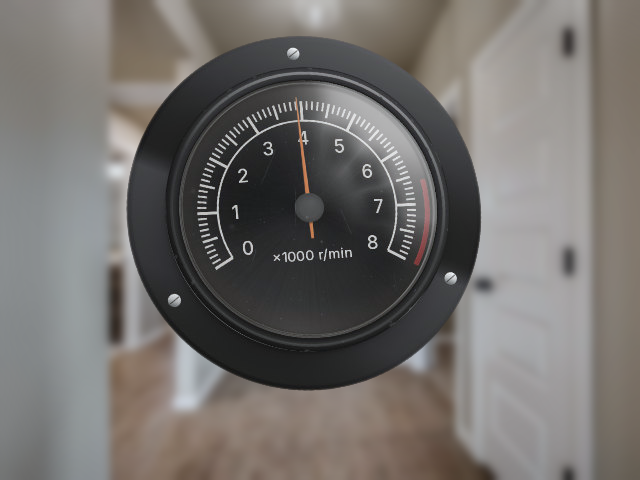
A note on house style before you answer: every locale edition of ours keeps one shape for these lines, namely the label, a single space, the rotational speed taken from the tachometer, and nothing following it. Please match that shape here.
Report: 3900 rpm
